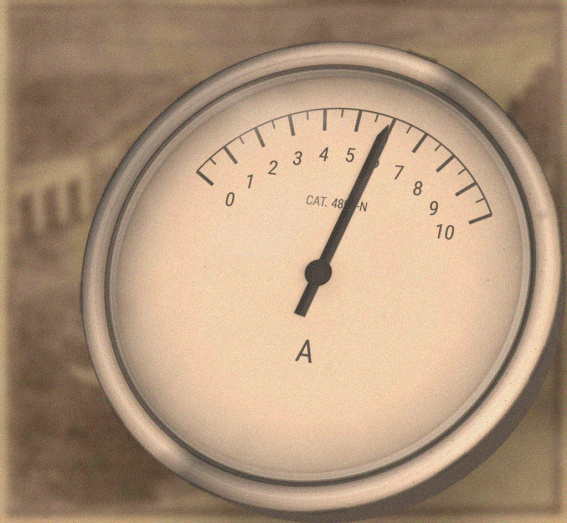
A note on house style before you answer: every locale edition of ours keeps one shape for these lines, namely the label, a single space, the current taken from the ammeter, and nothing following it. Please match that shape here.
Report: 6 A
